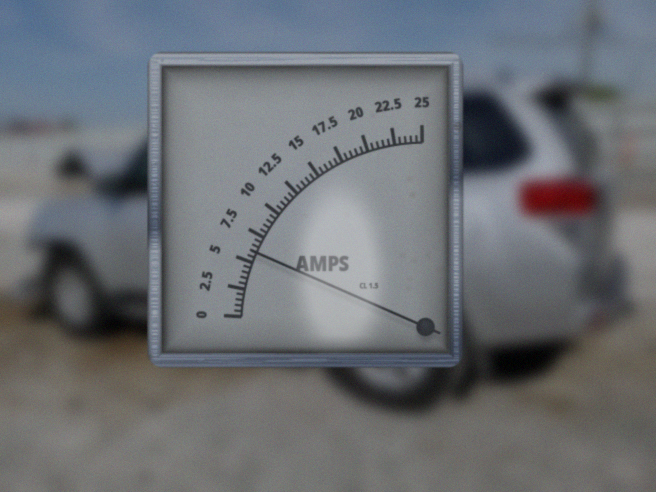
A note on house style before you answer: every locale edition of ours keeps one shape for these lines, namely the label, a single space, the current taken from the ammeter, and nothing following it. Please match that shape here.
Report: 6 A
